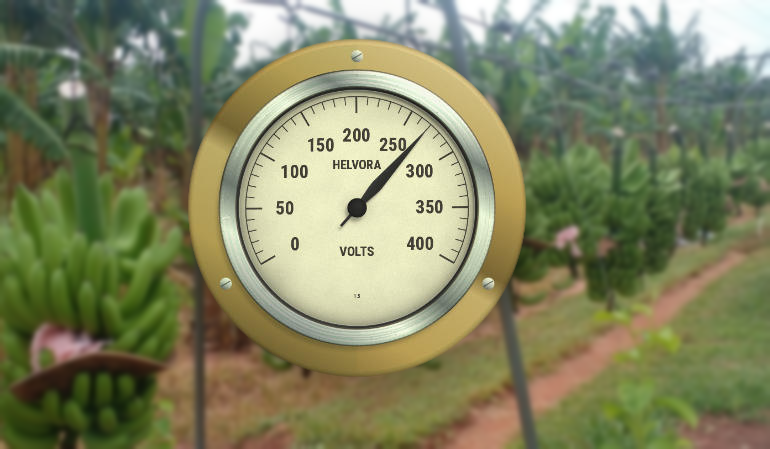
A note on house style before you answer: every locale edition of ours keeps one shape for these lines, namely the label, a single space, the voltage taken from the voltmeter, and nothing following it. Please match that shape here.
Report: 270 V
